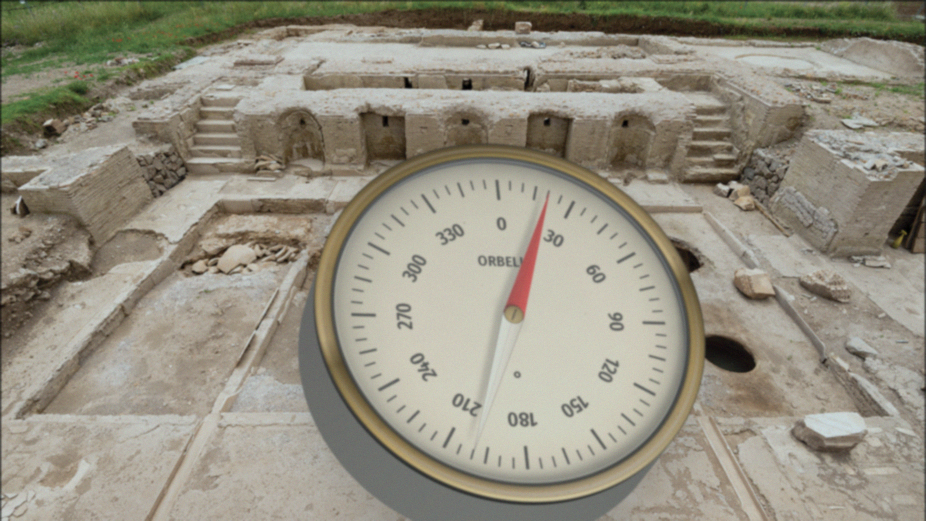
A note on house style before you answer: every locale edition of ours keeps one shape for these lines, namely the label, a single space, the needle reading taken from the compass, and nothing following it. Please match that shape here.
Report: 20 °
